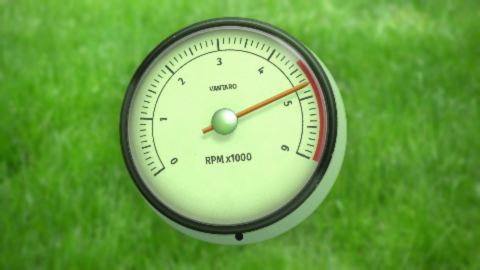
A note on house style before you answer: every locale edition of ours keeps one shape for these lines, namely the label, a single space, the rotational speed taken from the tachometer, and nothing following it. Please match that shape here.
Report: 4800 rpm
